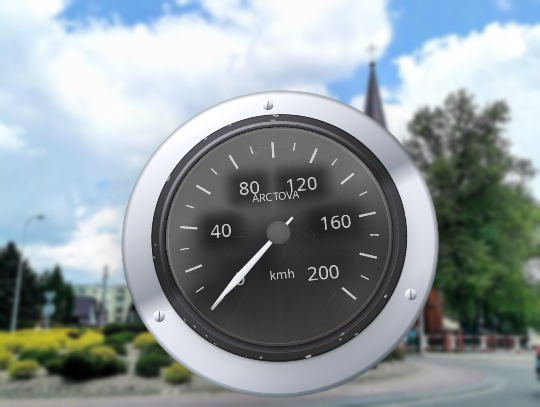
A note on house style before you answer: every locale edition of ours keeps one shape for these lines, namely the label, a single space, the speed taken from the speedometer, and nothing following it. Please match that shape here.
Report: 0 km/h
